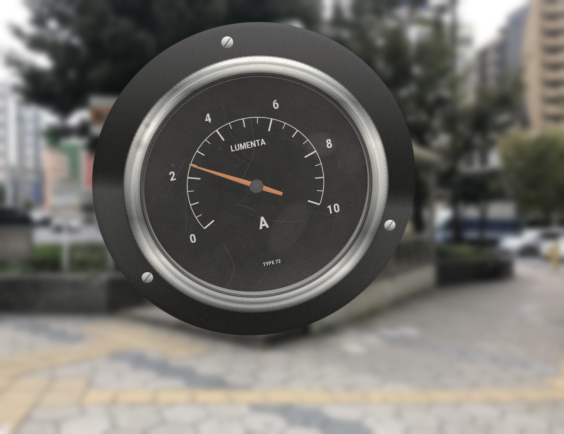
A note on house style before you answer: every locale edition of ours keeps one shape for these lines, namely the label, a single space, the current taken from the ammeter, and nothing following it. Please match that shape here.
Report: 2.5 A
